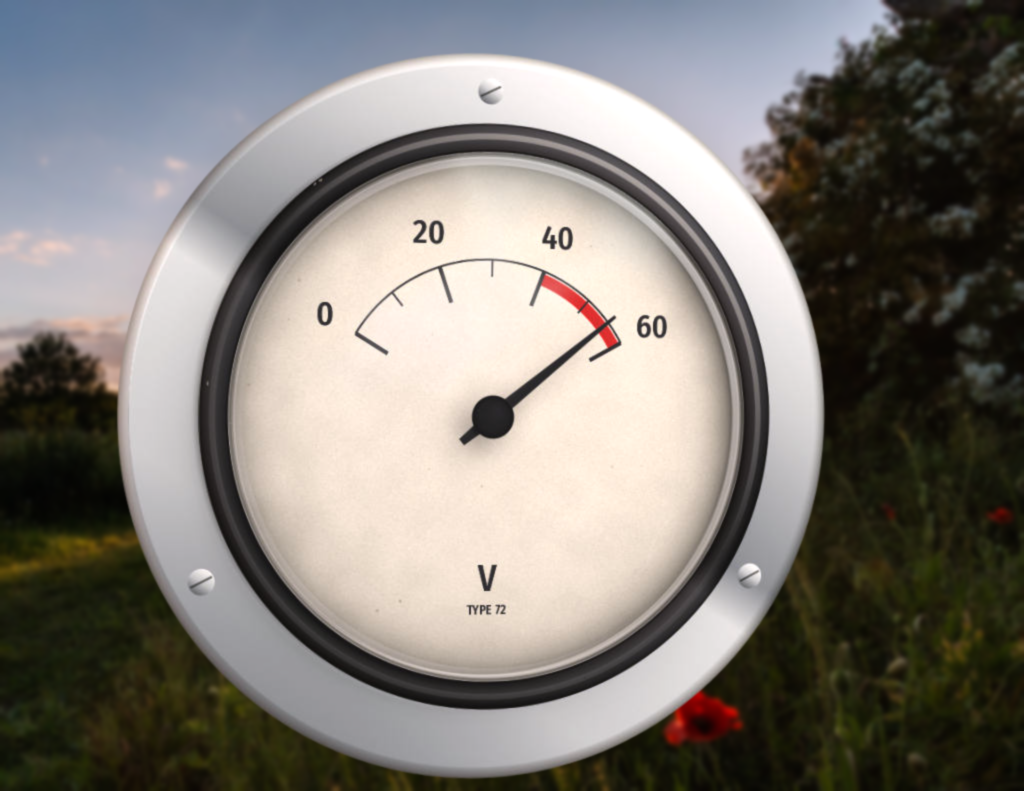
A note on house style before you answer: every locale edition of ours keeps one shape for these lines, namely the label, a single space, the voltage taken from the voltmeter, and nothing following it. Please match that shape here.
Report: 55 V
